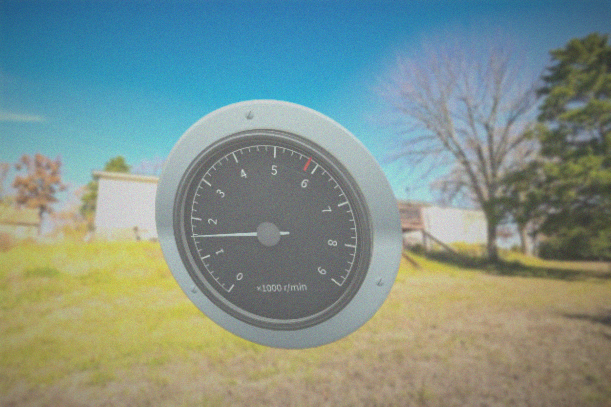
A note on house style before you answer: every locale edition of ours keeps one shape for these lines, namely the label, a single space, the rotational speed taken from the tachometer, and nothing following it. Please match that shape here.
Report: 1600 rpm
